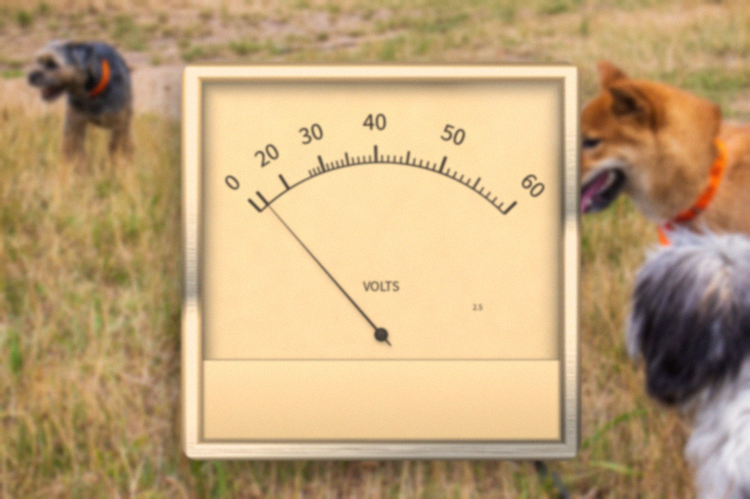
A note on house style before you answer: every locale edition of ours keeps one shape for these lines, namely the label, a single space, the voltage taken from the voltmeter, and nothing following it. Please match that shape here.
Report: 10 V
